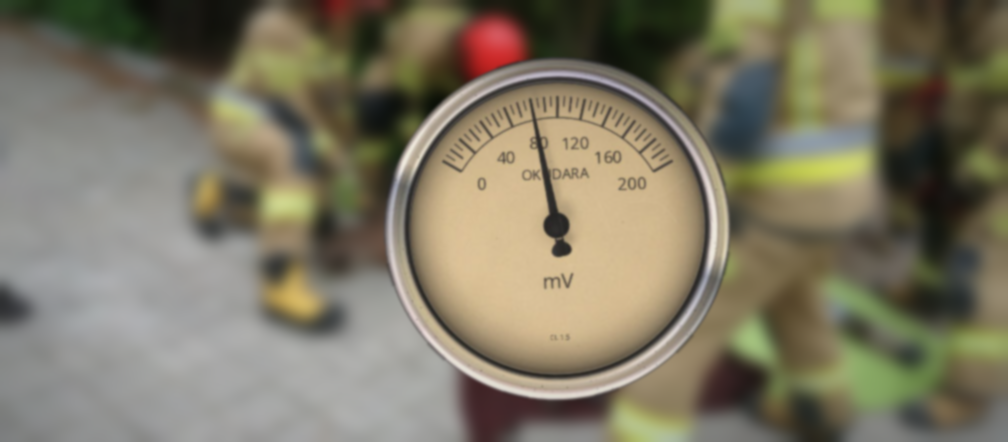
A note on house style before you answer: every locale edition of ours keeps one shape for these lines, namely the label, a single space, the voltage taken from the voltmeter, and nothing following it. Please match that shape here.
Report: 80 mV
